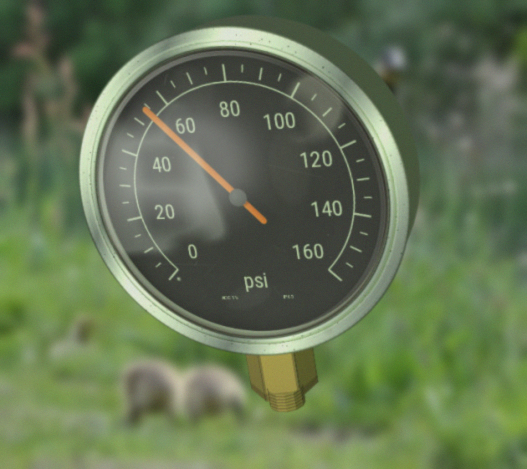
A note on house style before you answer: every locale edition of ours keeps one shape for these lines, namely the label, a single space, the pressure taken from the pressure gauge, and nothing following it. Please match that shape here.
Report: 55 psi
